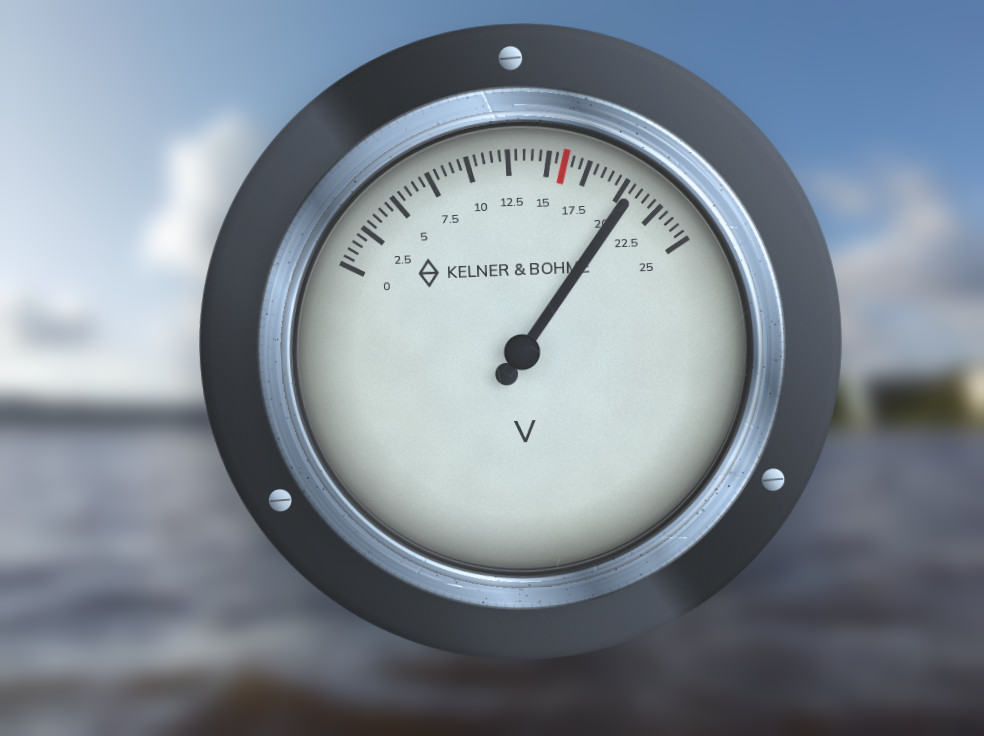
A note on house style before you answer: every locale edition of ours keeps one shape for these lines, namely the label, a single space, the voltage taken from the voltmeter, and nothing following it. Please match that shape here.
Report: 20.5 V
